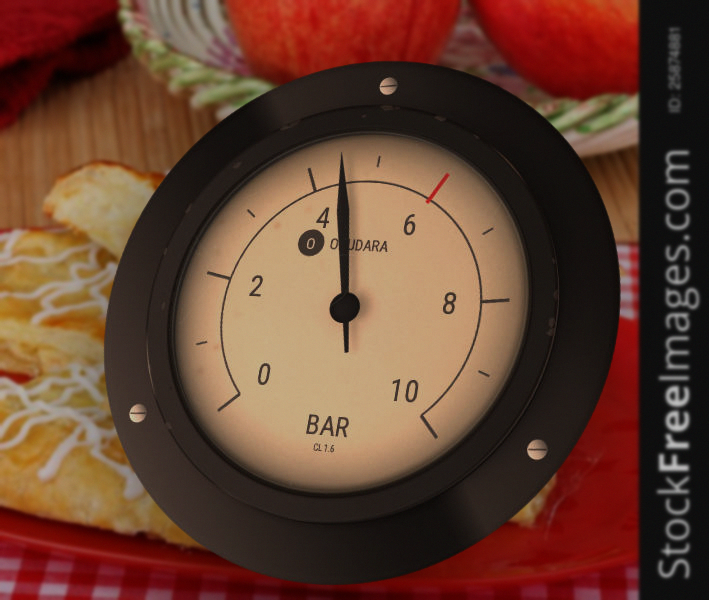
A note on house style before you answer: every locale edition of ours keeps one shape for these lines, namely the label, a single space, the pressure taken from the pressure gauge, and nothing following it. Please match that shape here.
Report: 4.5 bar
